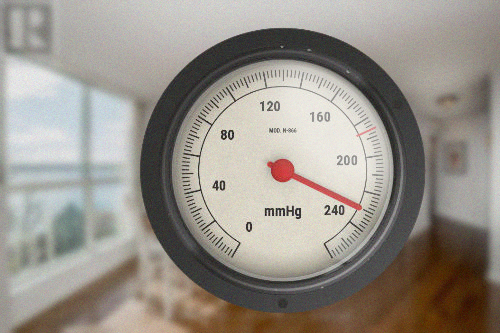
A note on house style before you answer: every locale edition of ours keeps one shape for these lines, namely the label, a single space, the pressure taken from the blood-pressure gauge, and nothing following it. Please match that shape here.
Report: 230 mmHg
